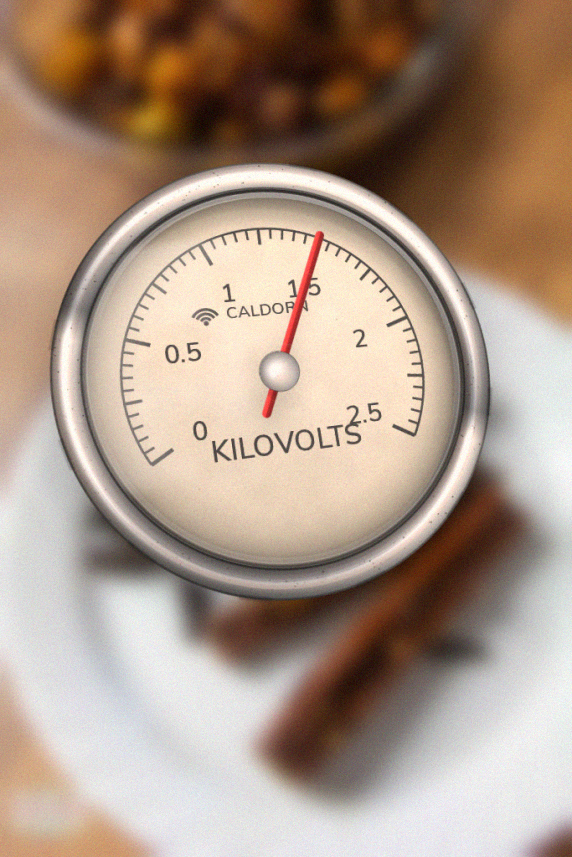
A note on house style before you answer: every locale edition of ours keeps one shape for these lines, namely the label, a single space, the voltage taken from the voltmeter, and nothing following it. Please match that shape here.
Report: 1.5 kV
